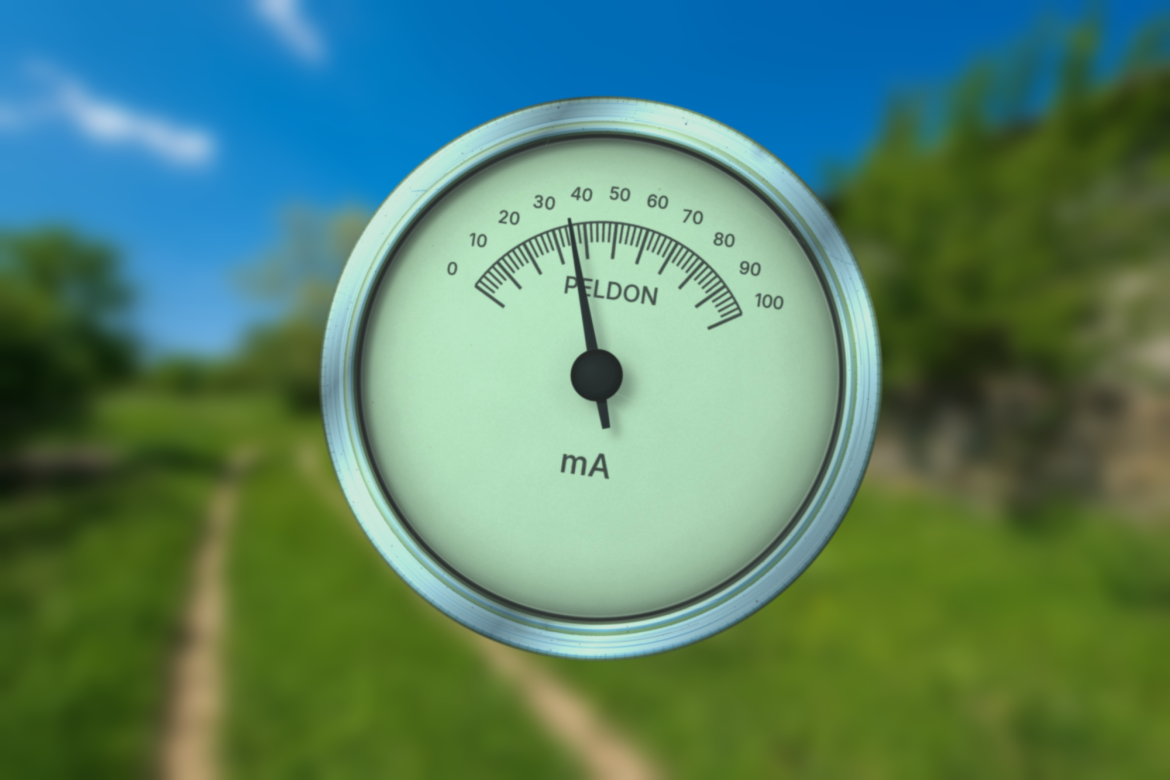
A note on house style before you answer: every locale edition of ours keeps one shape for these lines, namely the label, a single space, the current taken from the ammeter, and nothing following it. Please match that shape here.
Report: 36 mA
